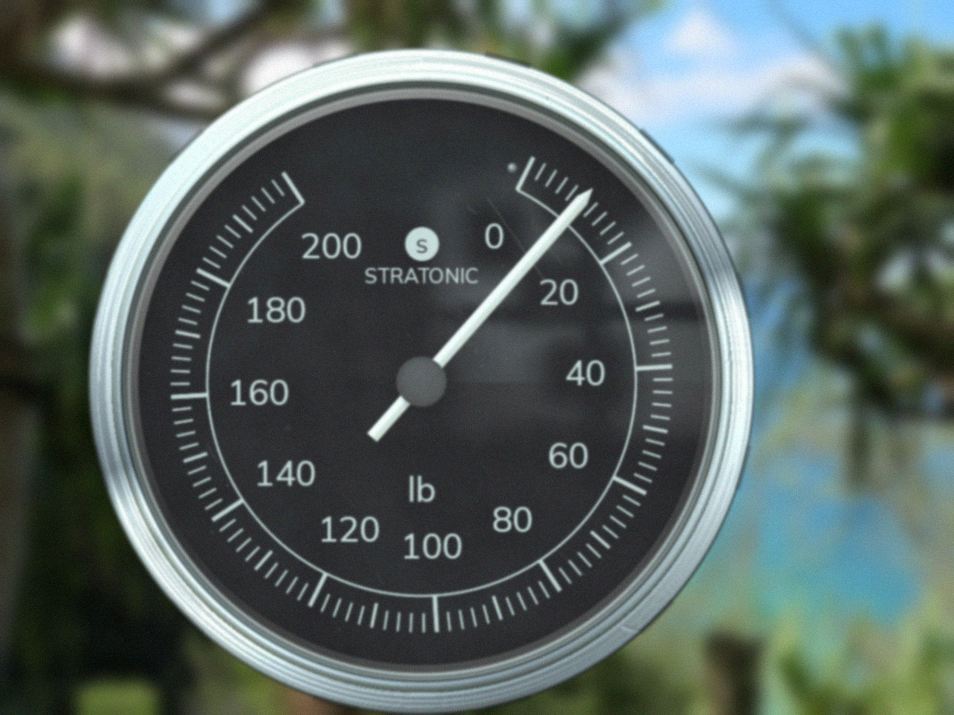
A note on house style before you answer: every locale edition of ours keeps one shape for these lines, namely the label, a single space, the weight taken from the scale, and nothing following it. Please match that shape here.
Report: 10 lb
